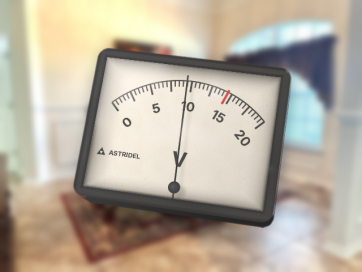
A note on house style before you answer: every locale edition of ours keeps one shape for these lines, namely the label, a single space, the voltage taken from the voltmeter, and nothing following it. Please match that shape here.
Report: 9.5 V
